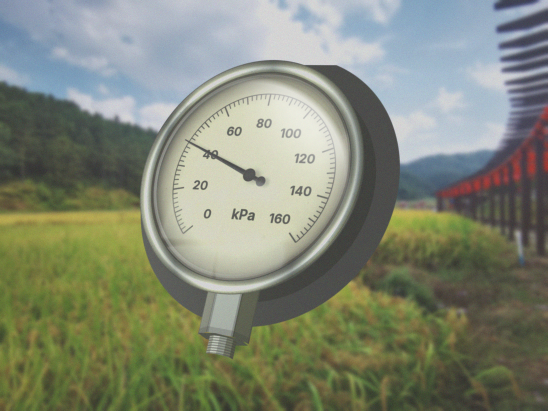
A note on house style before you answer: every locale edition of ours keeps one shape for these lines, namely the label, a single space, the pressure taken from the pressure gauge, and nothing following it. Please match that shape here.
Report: 40 kPa
